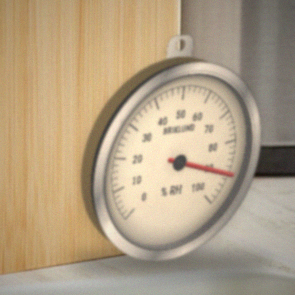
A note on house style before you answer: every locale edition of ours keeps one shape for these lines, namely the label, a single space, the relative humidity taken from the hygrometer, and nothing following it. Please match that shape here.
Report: 90 %
